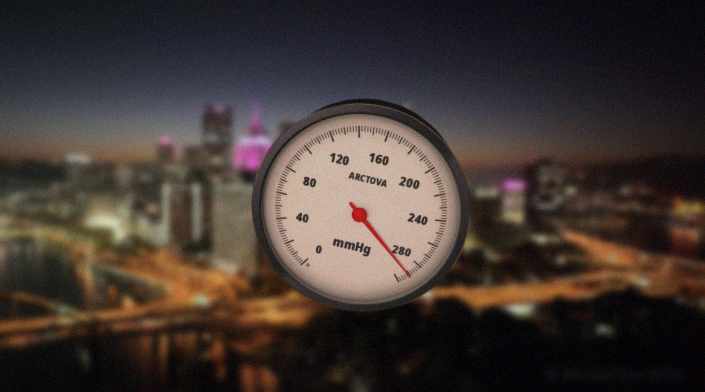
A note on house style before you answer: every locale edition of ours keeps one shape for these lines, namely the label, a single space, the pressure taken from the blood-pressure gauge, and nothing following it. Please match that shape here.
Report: 290 mmHg
